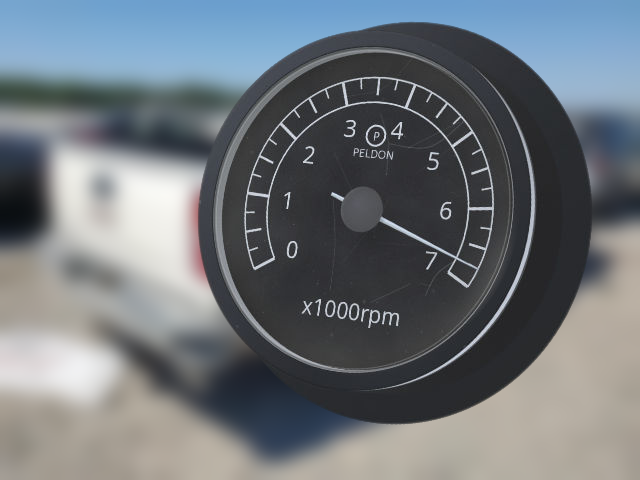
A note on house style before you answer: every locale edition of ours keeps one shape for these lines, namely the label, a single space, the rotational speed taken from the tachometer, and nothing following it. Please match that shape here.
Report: 6750 rpm
